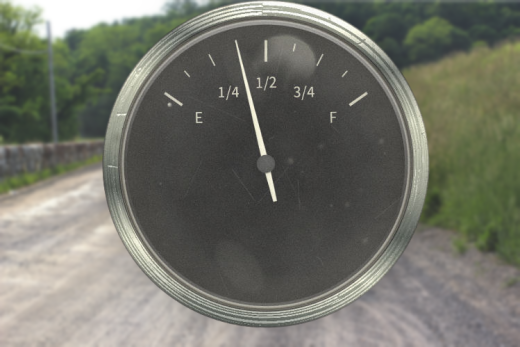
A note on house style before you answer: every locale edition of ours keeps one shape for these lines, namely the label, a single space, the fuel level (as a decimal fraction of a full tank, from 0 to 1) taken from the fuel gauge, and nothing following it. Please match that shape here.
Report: 0.375
